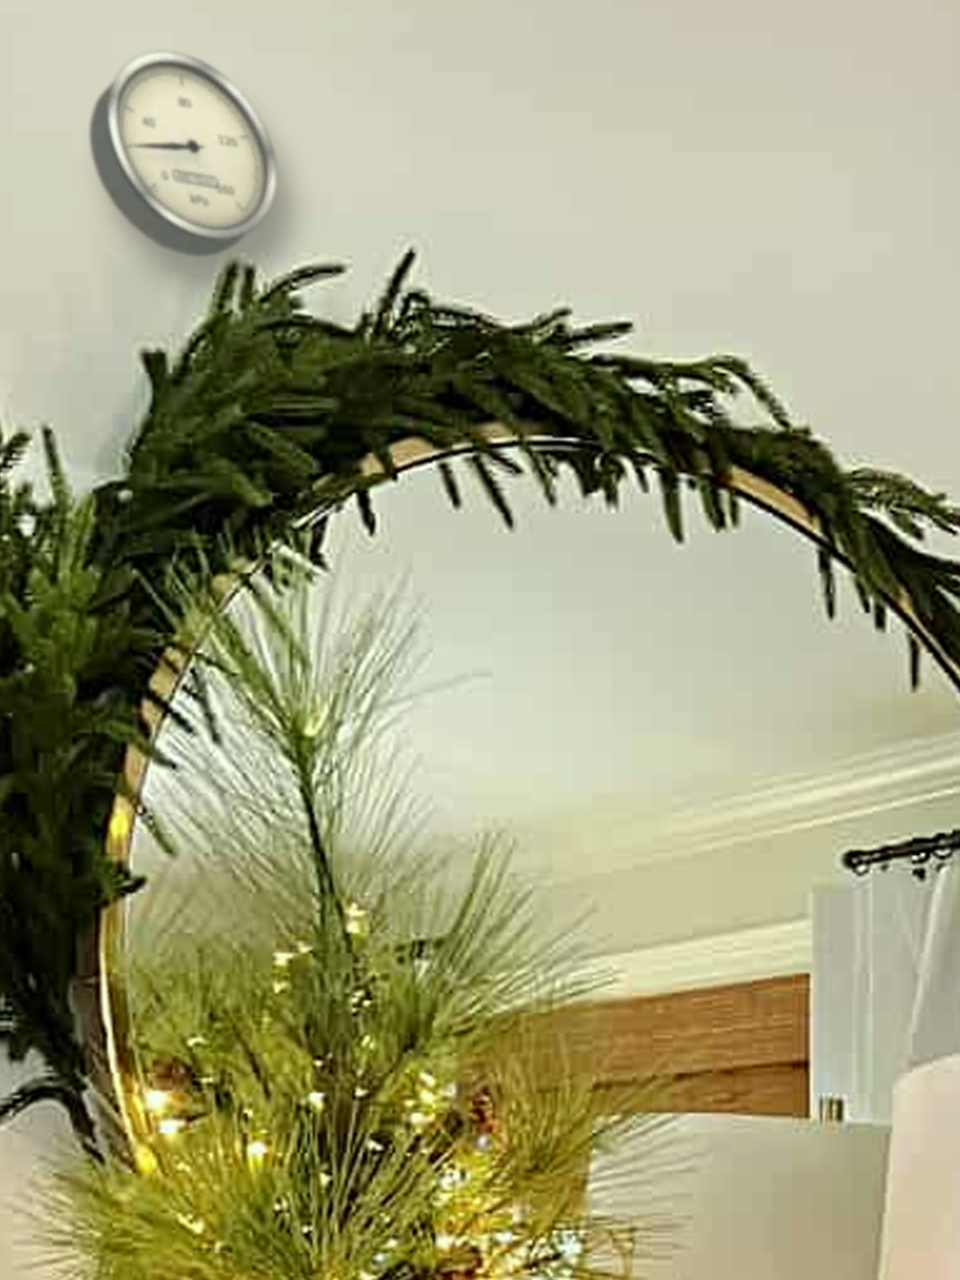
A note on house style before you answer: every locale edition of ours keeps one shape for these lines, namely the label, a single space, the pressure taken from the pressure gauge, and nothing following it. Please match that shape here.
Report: 20 kPa
